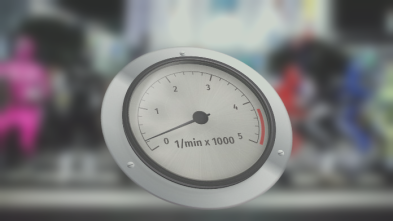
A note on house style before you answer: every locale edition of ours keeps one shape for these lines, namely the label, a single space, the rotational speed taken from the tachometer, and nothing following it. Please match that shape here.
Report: 200 rpm
